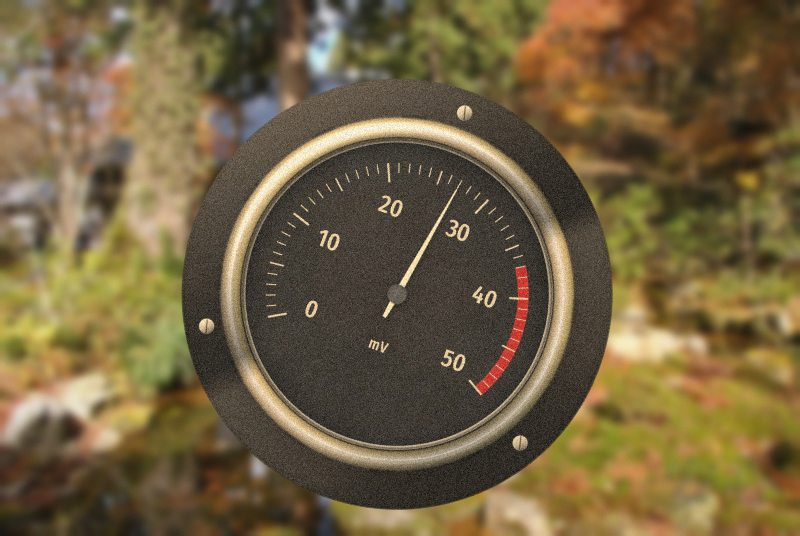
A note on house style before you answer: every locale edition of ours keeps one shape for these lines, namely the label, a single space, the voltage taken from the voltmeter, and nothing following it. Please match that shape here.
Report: 27 mV
